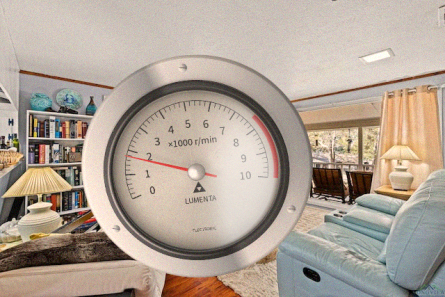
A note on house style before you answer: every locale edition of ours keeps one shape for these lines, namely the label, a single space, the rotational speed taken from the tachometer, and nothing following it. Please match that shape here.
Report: 1800 rpm
